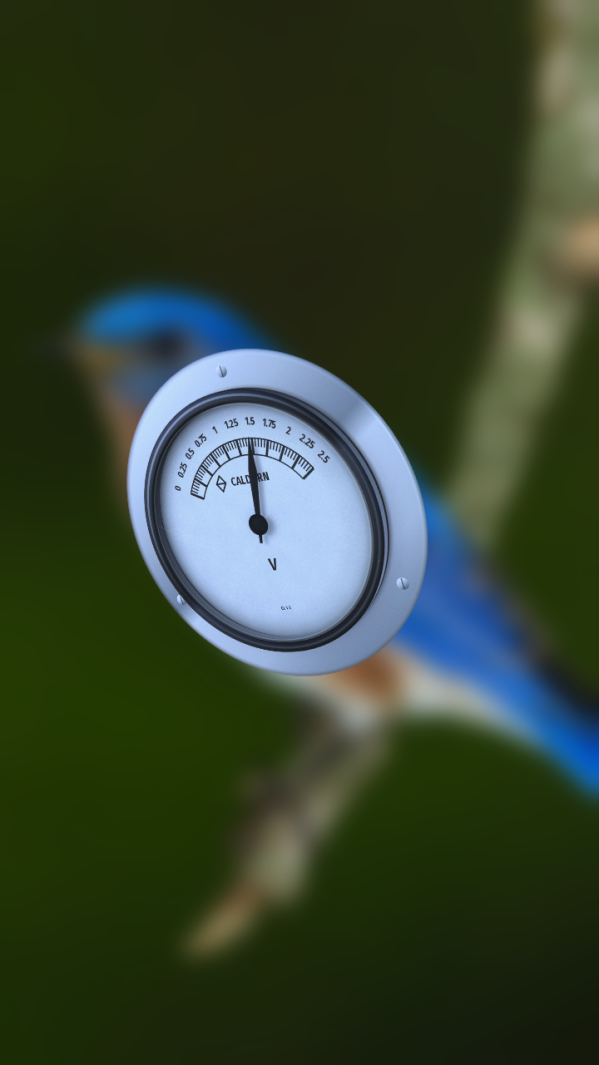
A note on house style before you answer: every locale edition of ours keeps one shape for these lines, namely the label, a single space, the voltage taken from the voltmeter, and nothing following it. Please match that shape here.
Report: 1.5 V
